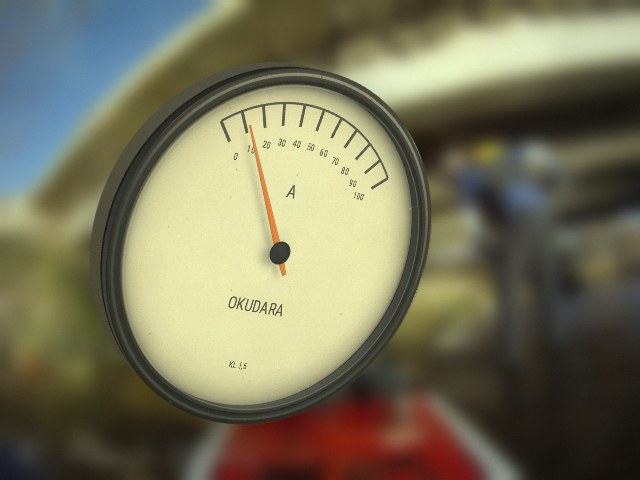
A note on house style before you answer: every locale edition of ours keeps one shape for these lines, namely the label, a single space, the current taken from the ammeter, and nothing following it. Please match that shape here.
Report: 10 A
